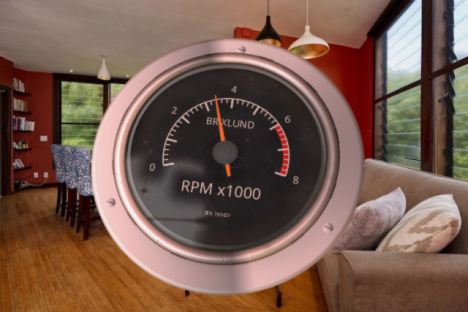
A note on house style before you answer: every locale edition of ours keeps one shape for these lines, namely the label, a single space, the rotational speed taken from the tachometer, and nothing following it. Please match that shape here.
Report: 3400 rpm
